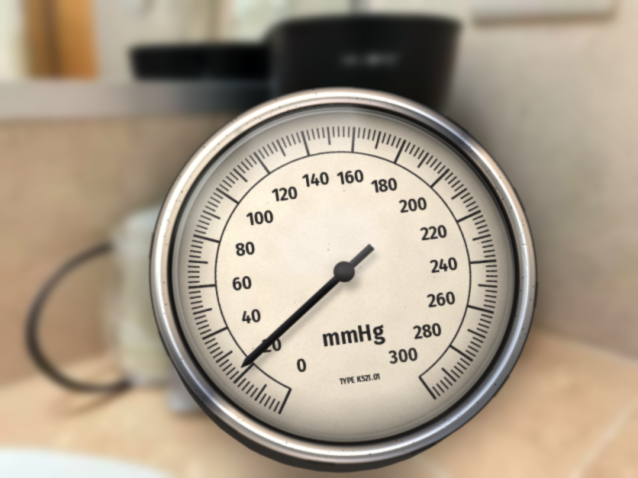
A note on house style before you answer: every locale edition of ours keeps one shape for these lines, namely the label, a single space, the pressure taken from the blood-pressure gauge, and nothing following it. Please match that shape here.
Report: 22 mmHg
